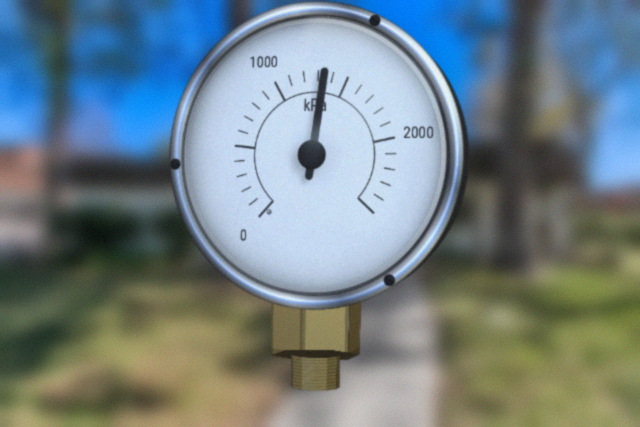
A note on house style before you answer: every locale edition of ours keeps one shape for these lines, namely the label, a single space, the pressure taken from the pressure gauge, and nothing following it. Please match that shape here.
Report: 1350 kPa
